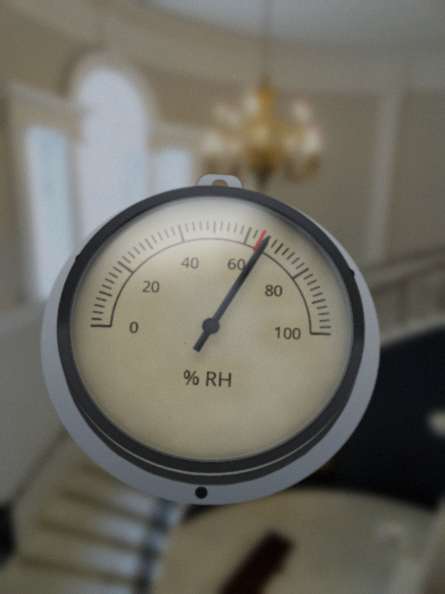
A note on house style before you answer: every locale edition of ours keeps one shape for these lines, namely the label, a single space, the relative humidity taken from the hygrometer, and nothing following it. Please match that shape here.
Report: 66 %
